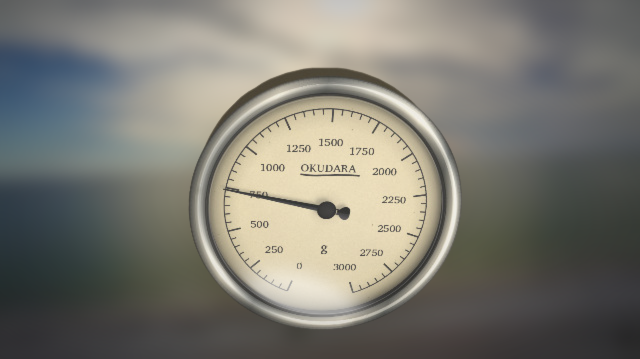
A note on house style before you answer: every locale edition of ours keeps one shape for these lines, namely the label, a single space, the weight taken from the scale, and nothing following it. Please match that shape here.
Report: 750 g
